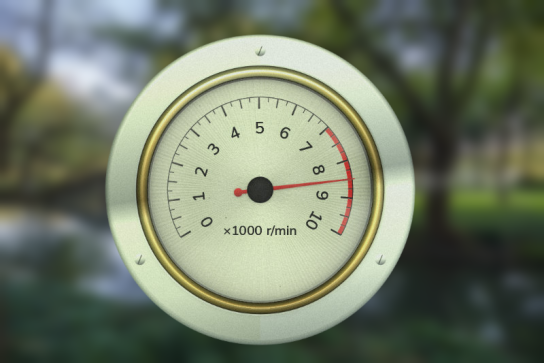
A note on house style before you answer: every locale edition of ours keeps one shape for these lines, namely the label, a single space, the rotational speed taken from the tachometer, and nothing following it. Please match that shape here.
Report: 8500 rpm
